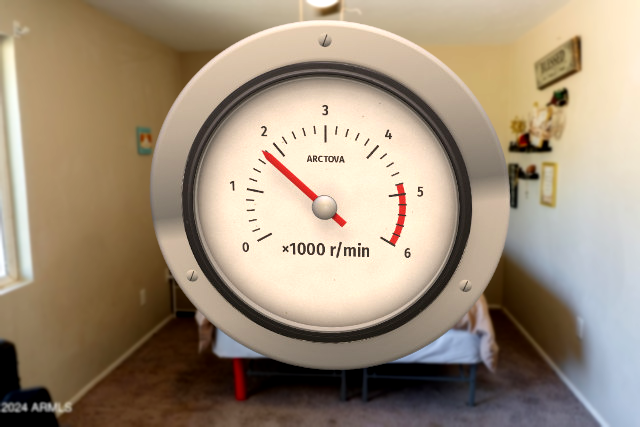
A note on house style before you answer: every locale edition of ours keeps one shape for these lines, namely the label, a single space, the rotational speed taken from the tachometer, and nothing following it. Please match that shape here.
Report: 1800 rpm
